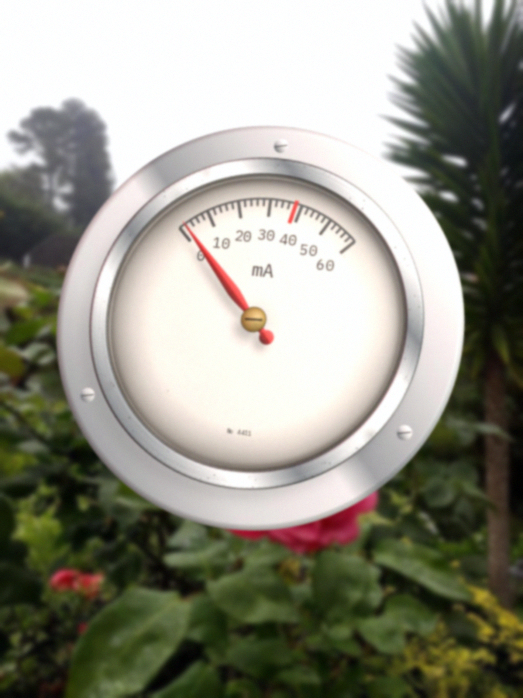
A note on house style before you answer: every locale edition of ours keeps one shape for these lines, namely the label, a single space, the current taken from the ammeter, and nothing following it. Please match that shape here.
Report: 2 mA
